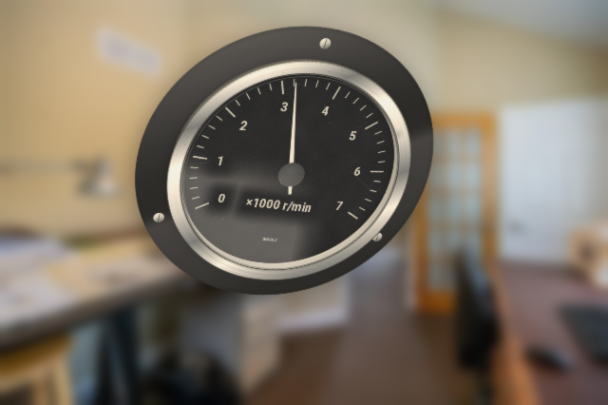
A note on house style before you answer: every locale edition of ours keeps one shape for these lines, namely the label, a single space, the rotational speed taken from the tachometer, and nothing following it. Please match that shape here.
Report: 3200 rpm
